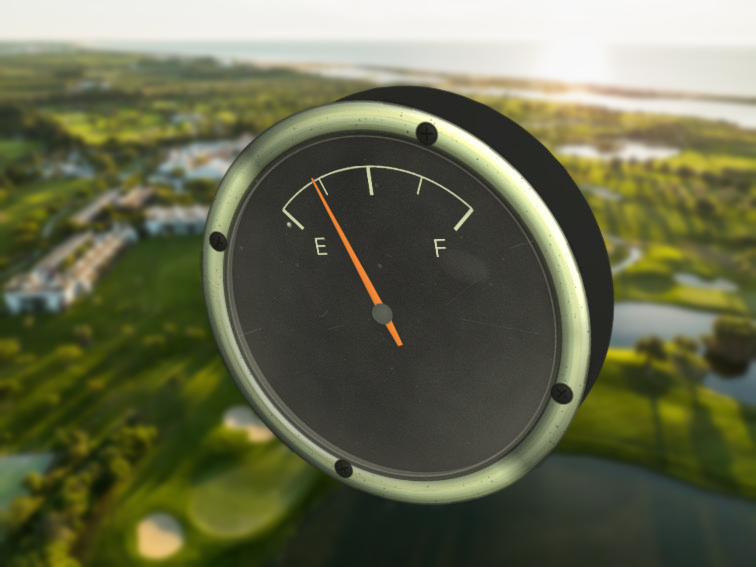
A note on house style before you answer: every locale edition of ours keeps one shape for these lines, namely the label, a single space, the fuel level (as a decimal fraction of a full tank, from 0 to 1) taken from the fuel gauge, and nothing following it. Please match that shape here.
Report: 0.25
